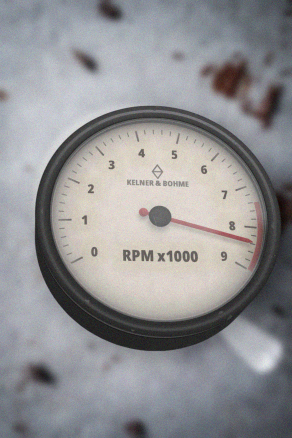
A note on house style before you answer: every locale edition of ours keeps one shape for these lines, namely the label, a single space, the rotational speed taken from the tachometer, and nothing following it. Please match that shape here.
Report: 8400 rpm
